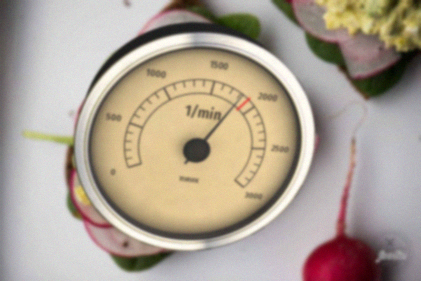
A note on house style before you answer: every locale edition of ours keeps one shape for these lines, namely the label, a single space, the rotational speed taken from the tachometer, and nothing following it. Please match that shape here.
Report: 1800 rpm
